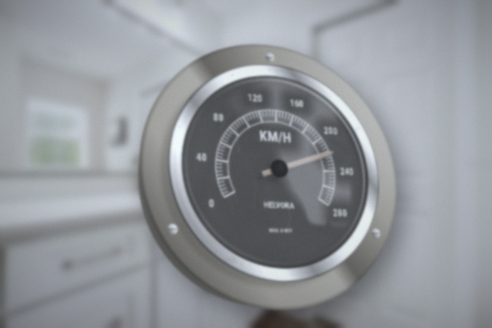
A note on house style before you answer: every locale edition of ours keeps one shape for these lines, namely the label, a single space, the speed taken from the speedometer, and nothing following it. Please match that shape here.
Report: 220 km/h
